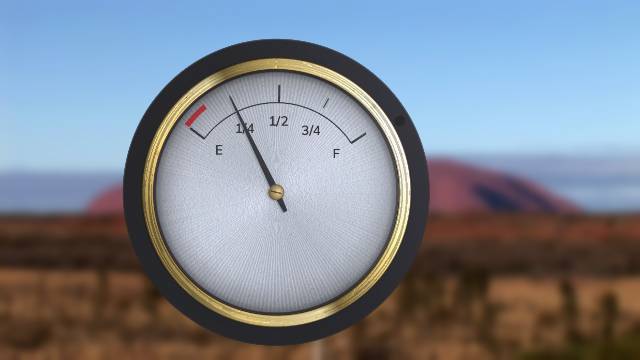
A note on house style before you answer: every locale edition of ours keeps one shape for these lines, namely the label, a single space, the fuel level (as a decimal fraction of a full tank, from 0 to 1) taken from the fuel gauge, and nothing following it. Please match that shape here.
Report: 0.25
